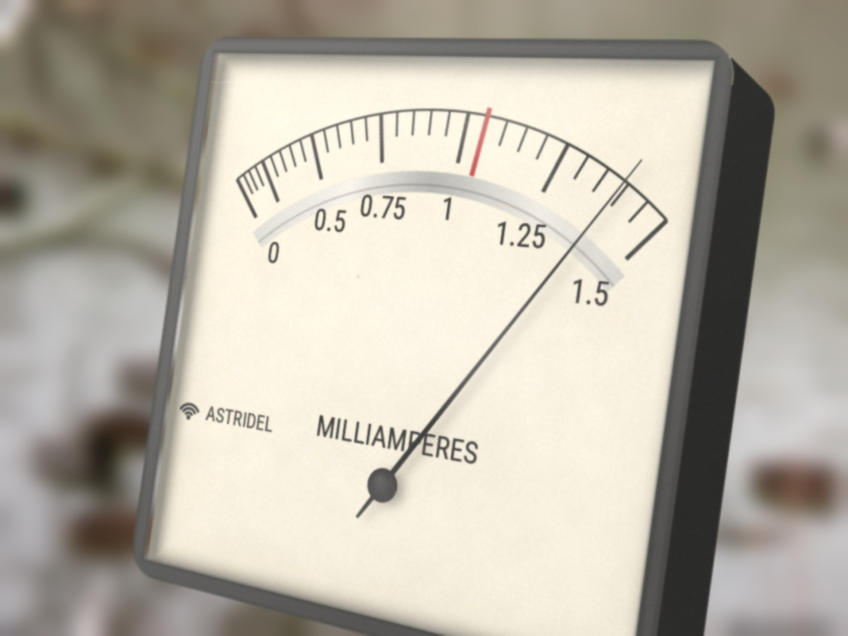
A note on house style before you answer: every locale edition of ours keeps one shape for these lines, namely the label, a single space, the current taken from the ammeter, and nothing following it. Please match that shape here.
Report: 1.4 mA
